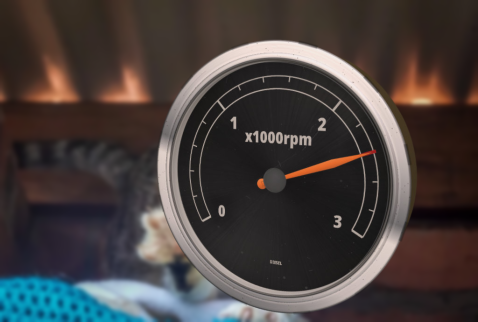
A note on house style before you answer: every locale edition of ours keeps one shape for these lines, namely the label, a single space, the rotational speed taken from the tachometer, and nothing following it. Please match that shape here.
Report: 2400 rpm
